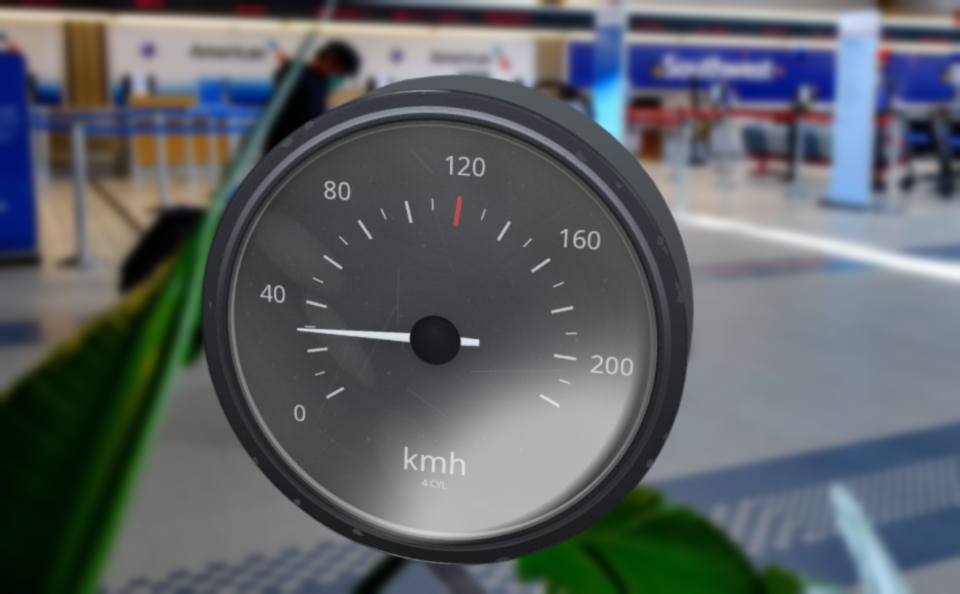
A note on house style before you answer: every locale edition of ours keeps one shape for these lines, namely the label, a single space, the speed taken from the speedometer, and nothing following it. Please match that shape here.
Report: 30 km/h
